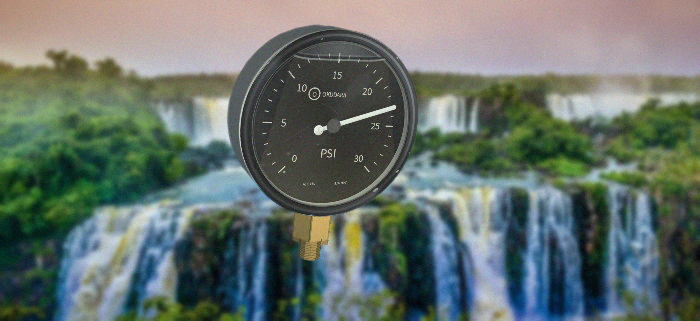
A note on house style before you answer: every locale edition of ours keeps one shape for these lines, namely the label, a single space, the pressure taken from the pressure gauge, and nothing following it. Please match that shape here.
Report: 23 psi
